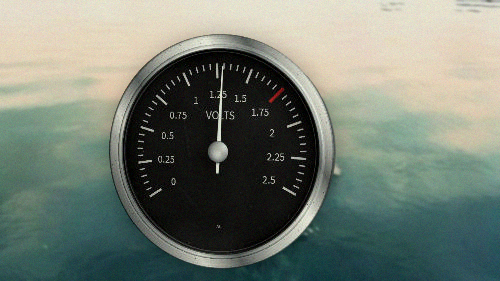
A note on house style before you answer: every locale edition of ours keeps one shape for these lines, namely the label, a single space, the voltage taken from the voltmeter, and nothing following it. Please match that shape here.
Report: 1.3 V
